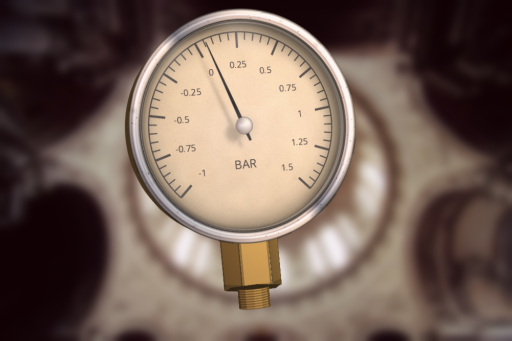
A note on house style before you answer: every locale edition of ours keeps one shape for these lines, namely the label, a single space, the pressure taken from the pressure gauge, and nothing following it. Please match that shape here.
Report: 0.05 bar
